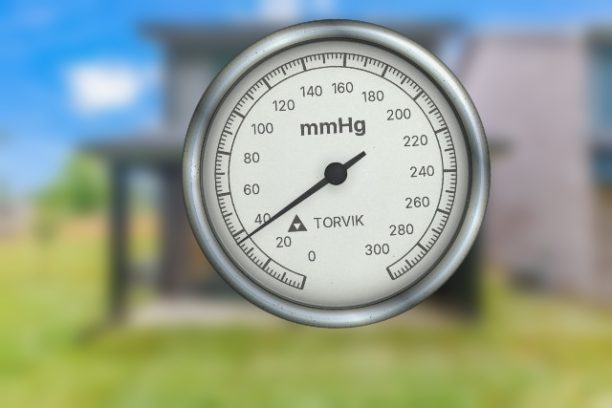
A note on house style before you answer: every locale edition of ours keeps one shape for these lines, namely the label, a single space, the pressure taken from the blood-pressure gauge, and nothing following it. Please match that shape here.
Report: 36 mmHg
